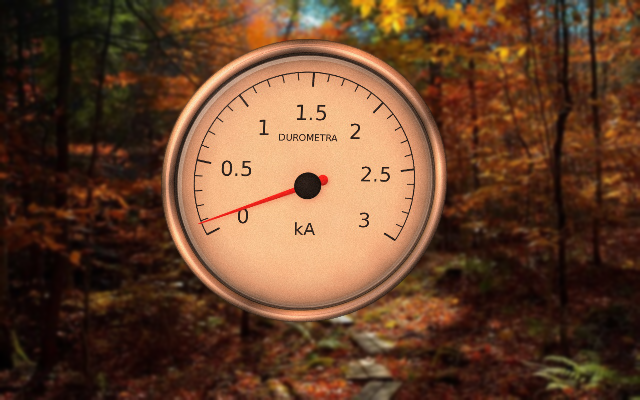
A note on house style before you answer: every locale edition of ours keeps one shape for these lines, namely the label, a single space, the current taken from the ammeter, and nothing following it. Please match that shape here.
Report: 0.1 kA
